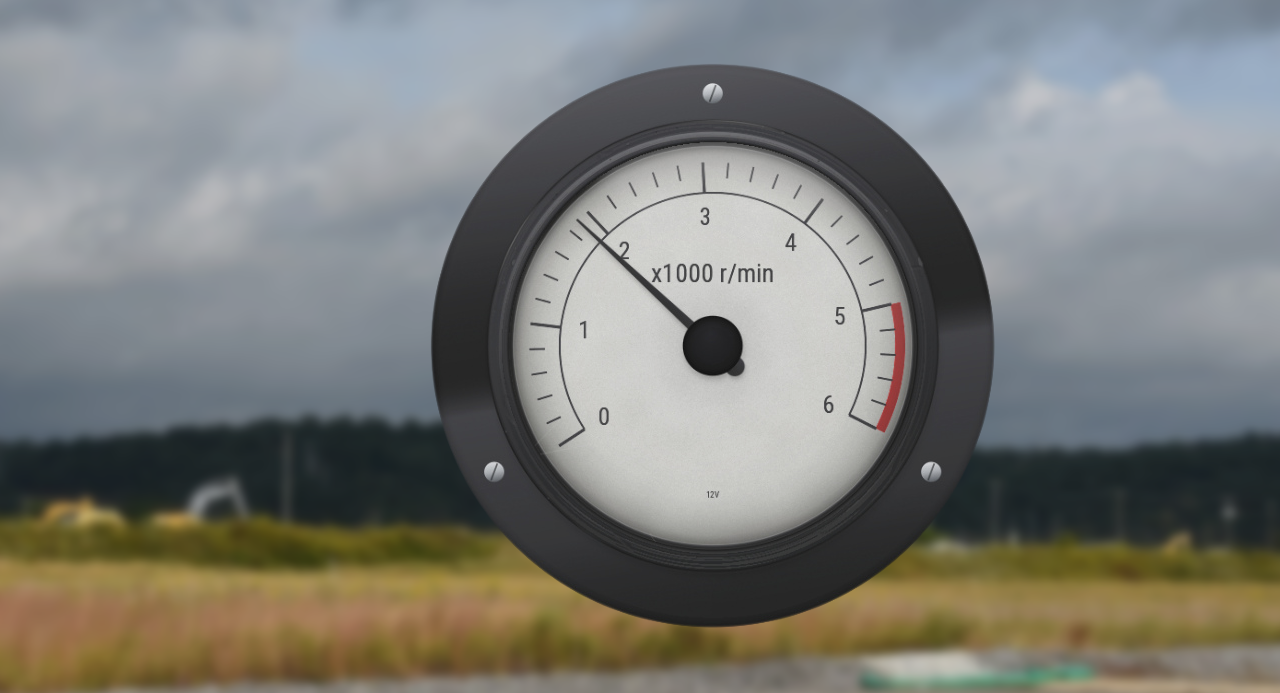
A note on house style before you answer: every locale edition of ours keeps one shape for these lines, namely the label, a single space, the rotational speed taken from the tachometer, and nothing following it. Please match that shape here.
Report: 1900 rpm
